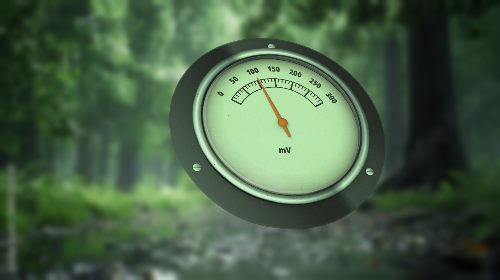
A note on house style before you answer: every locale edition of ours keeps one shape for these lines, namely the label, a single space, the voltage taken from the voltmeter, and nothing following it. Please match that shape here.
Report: 100 mV
